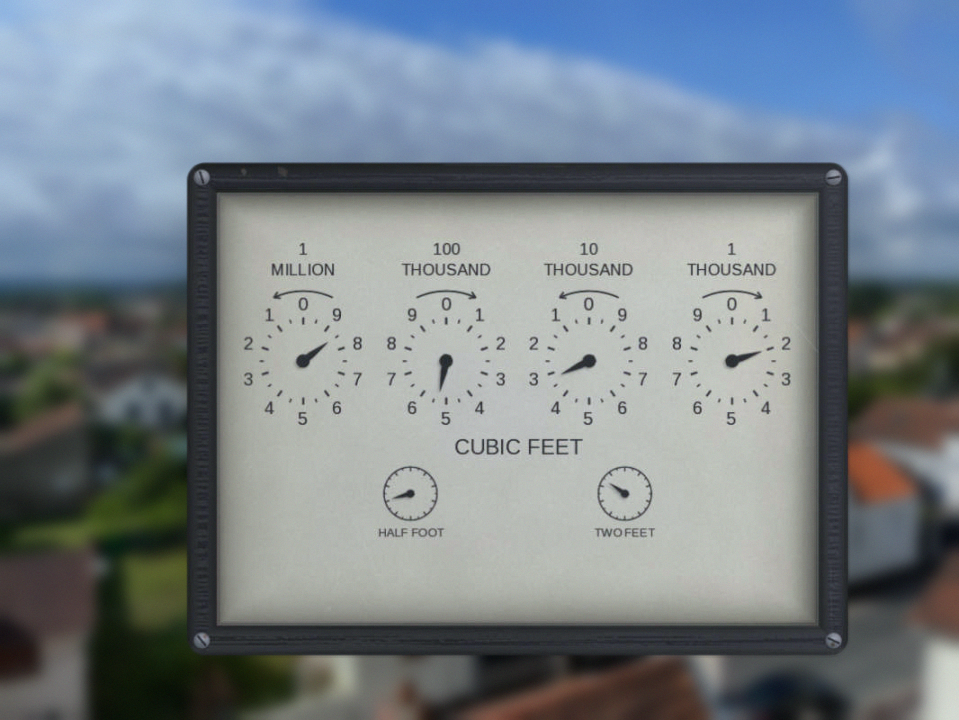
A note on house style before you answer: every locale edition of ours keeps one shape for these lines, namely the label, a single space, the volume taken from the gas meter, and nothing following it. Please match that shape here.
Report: 853200 ft³
